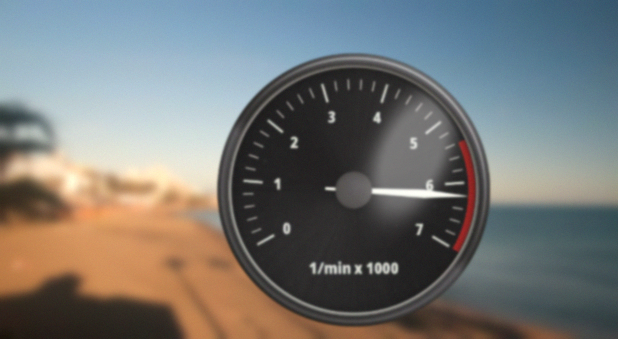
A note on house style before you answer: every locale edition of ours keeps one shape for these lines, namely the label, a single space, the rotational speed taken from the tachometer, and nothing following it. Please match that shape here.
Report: 6200 rpm
